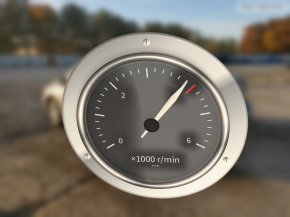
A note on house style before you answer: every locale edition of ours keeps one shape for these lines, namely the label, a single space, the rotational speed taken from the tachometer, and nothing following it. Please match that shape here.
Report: 4000 rpm
